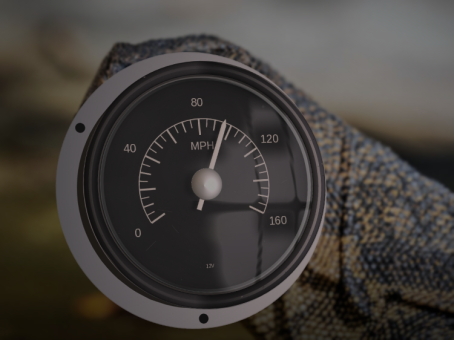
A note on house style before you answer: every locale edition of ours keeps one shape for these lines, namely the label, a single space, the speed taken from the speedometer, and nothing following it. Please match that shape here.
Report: 95 mph
